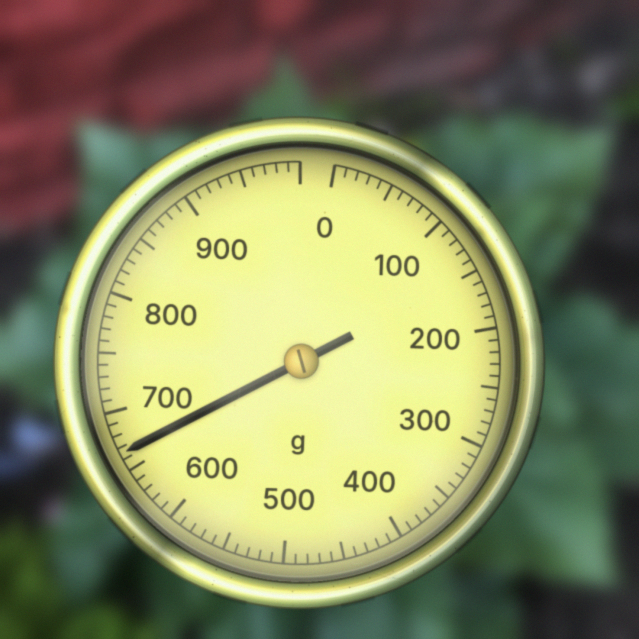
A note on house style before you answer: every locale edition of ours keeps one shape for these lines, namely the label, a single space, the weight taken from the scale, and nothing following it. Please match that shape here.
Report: 665 g
